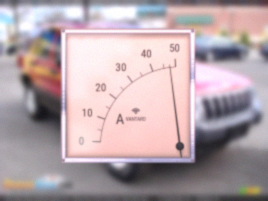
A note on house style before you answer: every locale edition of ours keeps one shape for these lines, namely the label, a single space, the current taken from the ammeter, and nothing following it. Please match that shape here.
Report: 47.5 A
